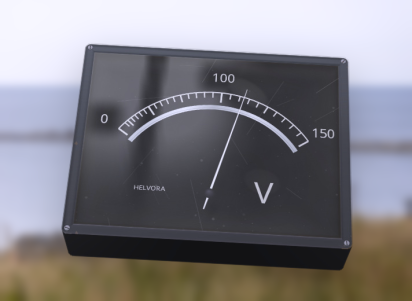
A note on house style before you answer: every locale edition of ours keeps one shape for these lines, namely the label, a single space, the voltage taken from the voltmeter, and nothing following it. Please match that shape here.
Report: 112.5 V
